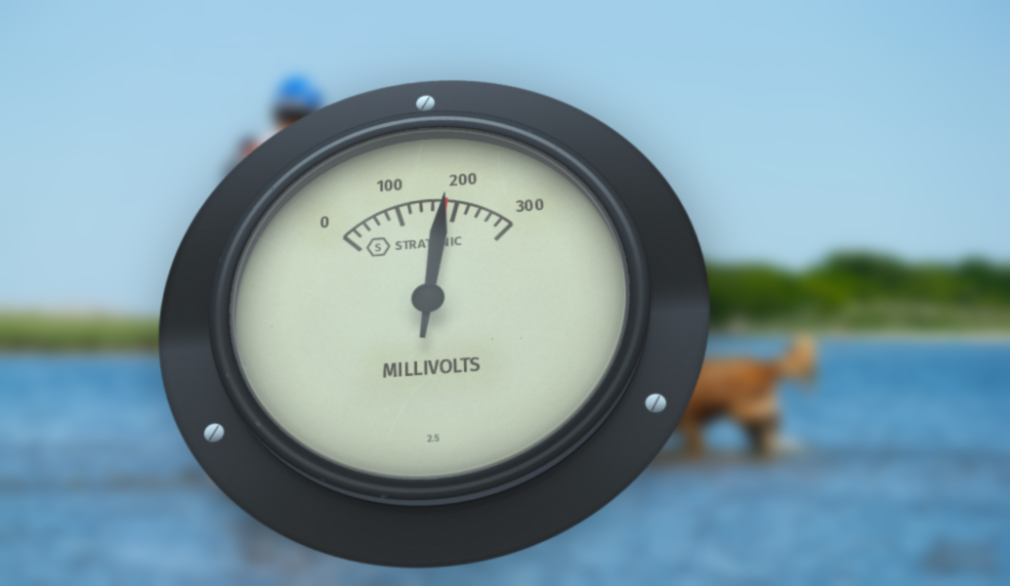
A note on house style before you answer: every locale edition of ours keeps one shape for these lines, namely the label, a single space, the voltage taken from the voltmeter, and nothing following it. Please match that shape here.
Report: 180 mV
